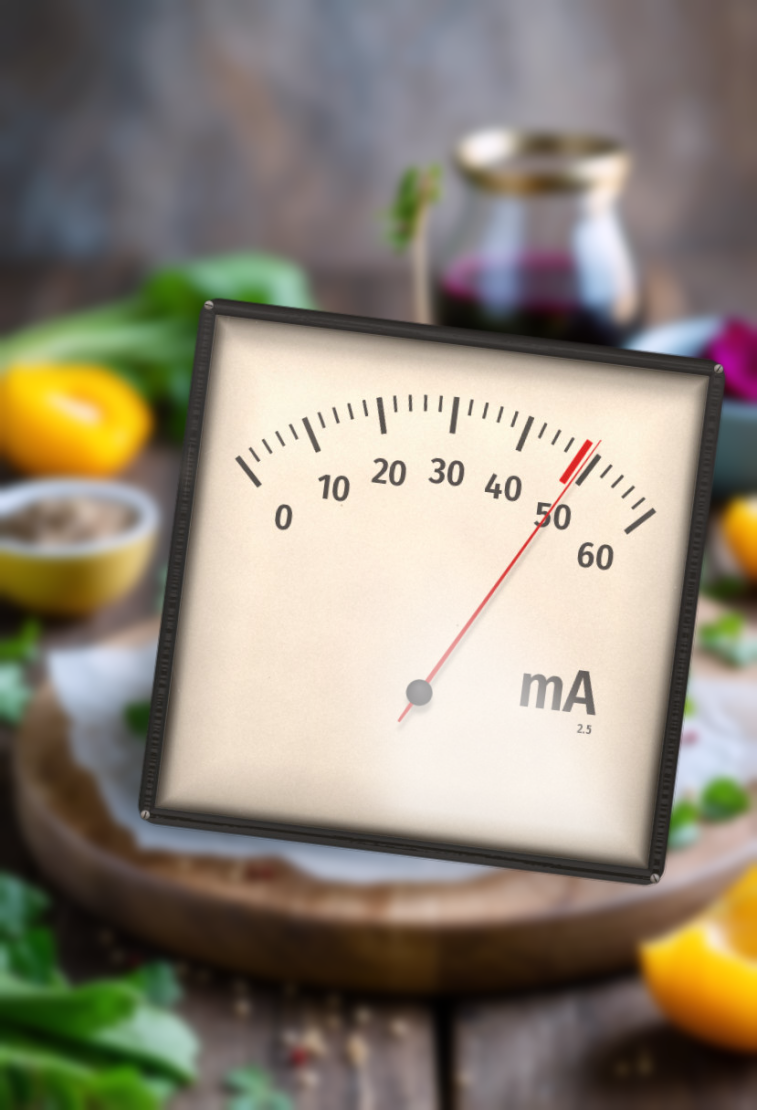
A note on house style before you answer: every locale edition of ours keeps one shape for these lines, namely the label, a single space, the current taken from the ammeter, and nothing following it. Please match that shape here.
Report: 49 mA
